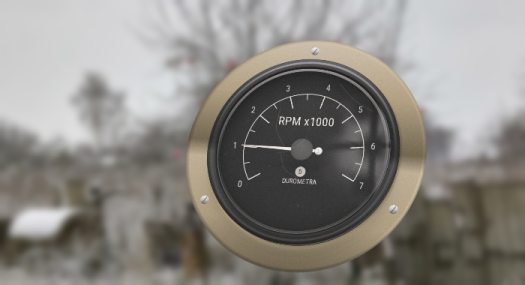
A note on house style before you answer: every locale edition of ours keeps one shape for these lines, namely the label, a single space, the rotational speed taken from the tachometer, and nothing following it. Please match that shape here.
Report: 1000 rpm
